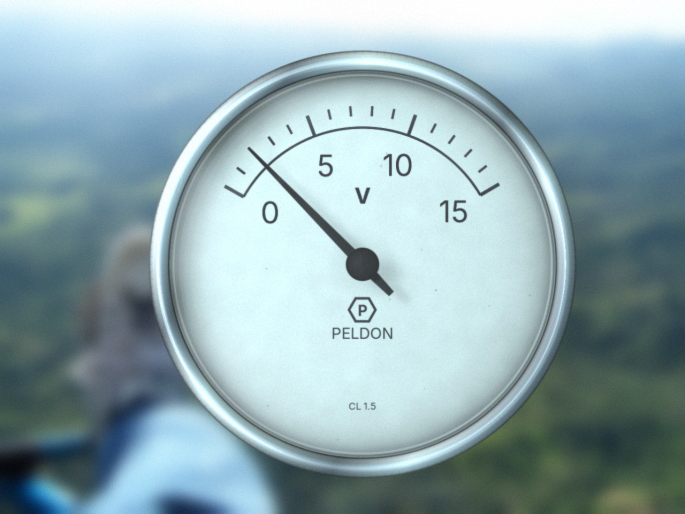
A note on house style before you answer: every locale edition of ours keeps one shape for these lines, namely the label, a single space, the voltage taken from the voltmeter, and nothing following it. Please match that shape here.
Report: 2 V
